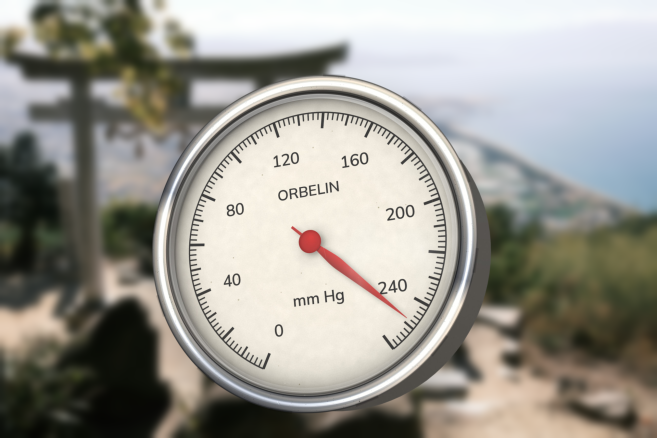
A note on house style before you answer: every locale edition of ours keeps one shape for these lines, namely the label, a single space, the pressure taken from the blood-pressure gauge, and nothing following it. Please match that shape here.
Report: 248 mmHg
